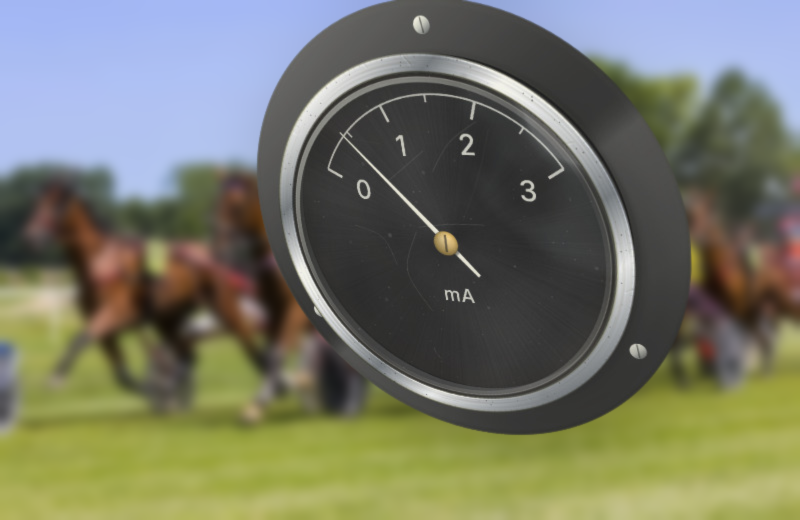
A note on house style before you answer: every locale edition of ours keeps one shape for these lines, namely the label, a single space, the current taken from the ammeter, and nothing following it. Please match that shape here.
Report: 0.5 mA
